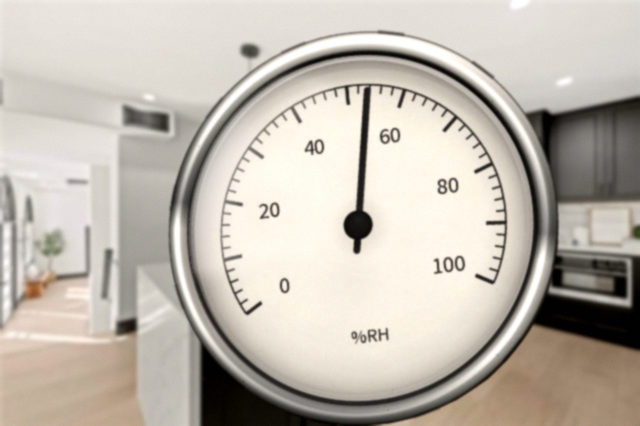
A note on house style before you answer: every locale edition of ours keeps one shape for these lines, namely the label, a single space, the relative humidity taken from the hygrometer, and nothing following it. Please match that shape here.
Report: 54 %
